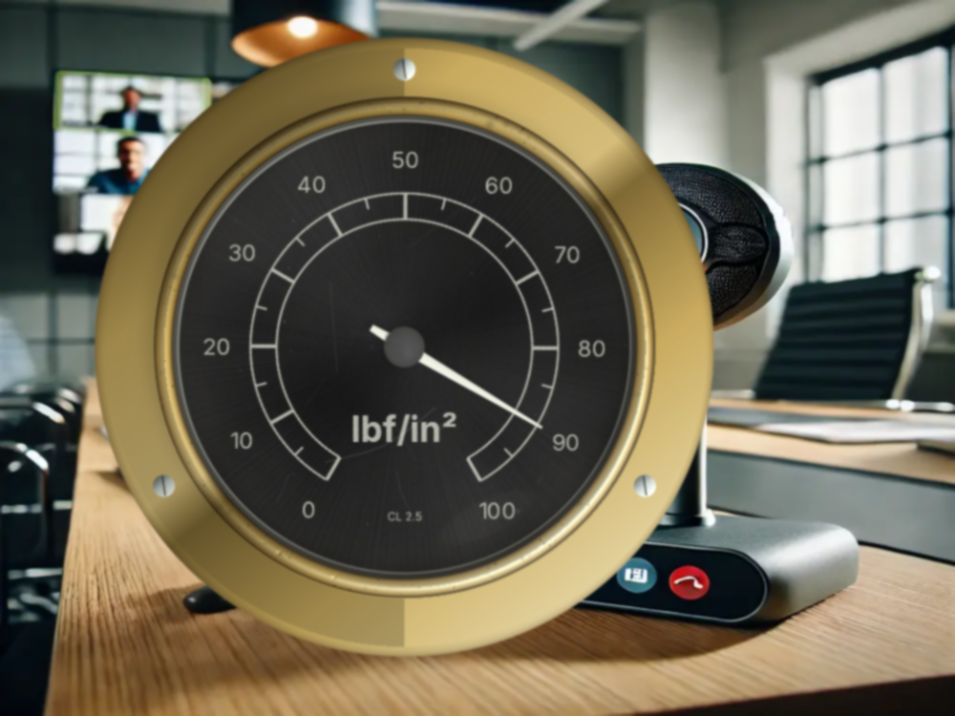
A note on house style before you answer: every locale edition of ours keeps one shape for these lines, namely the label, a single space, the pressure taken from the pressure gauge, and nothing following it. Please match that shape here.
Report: 90 psi
